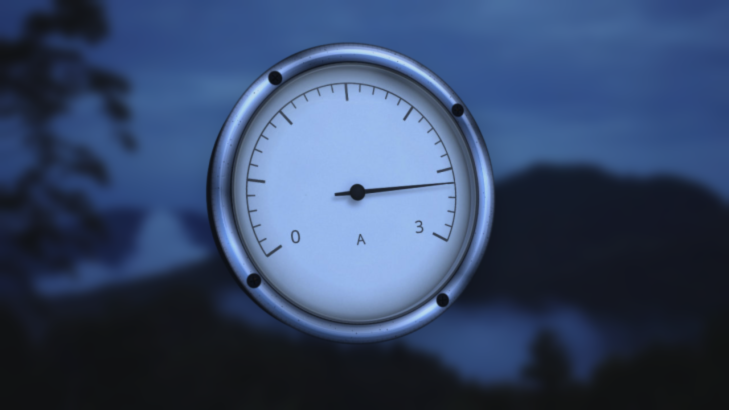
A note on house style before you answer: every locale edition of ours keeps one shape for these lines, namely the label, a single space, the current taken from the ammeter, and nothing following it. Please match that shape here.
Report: 2.6 A
